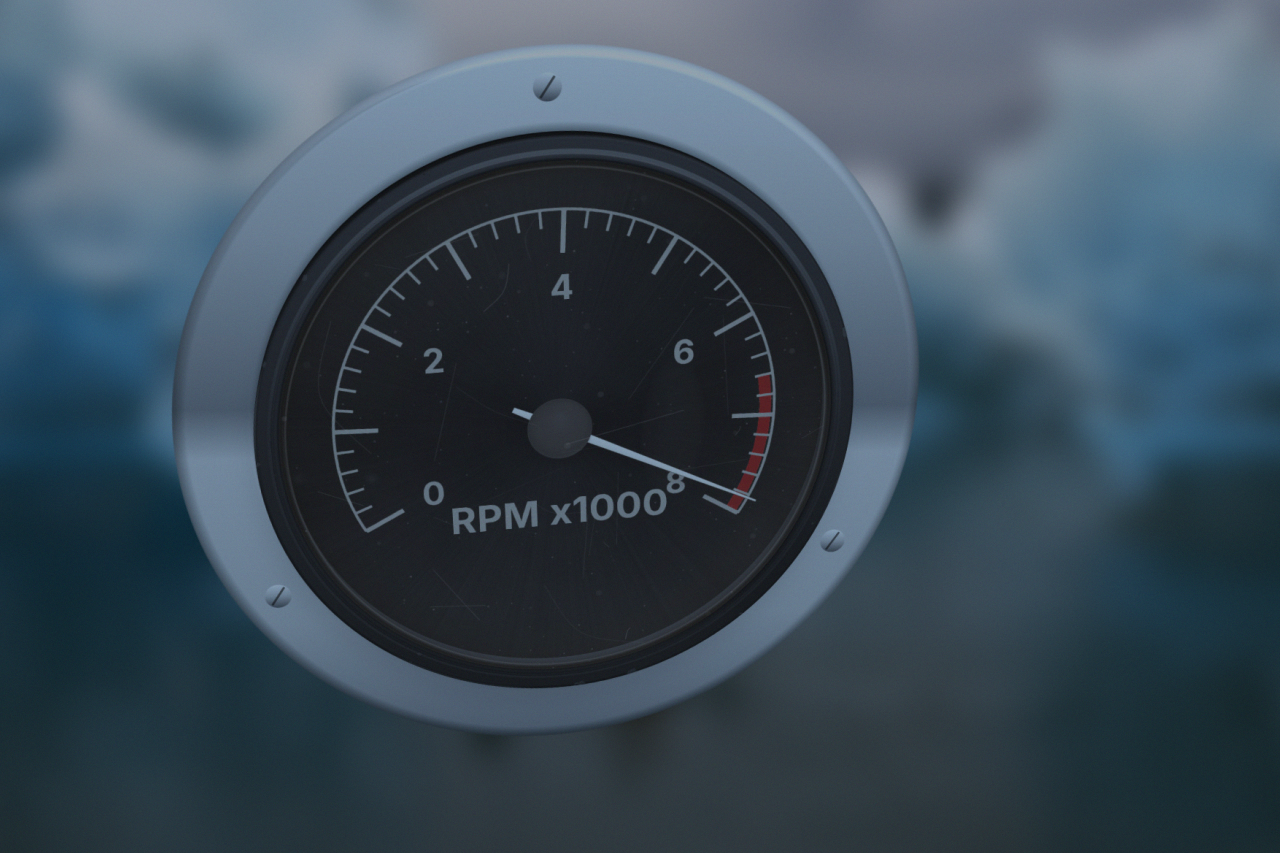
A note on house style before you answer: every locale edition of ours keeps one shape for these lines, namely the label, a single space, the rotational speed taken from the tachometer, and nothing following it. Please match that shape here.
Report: 7800 rpm
